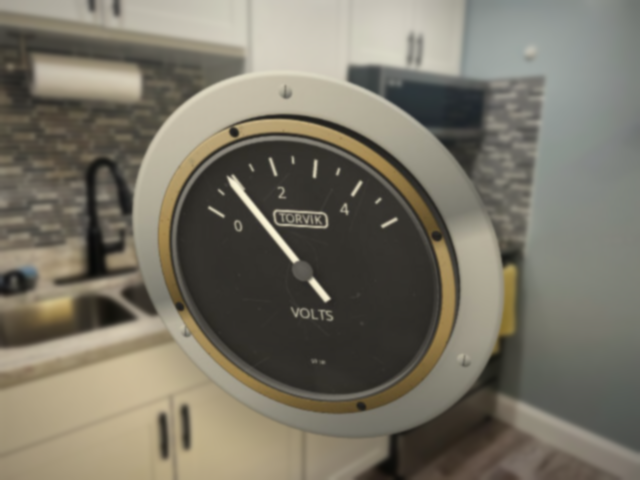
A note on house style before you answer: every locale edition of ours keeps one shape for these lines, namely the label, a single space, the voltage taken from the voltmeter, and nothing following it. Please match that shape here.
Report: 1 V
